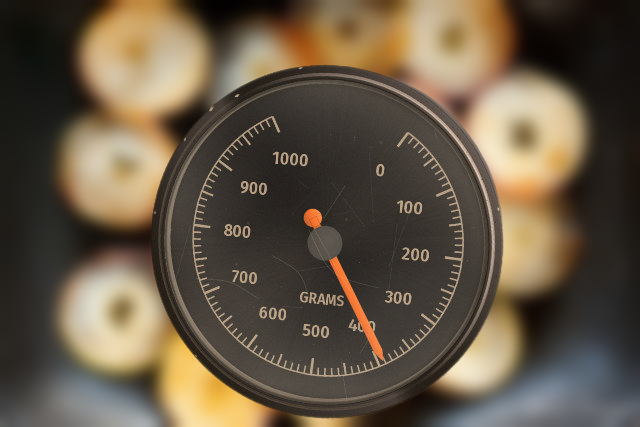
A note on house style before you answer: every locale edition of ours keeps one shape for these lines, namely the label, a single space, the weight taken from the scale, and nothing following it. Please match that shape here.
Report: 390 g
